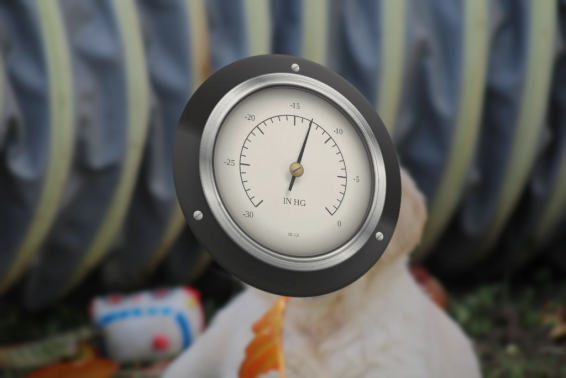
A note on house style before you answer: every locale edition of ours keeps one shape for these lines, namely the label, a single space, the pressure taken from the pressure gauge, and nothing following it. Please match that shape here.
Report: -13 inHg
